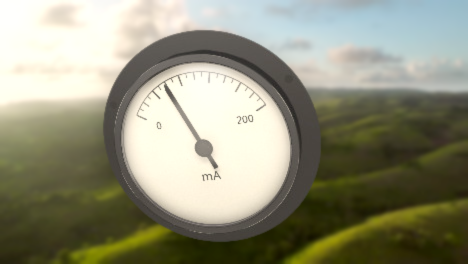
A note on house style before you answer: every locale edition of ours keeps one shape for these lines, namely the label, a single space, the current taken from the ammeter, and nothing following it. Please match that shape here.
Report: 60 mA
